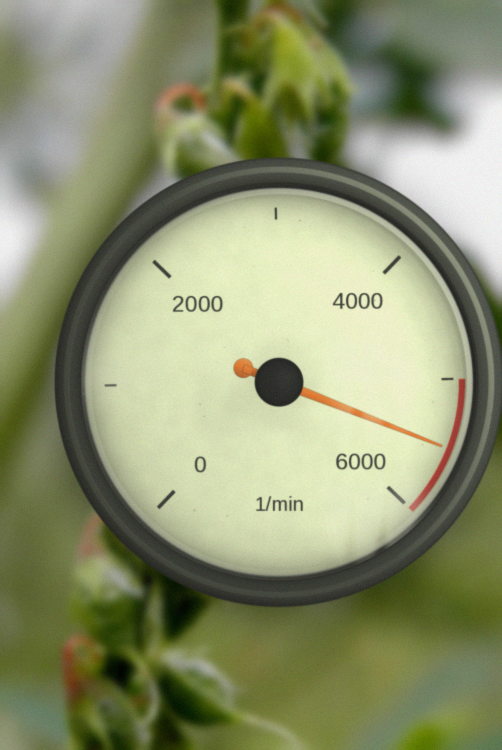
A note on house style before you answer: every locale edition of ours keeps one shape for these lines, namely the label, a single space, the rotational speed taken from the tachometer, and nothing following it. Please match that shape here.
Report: 5500 rpm
